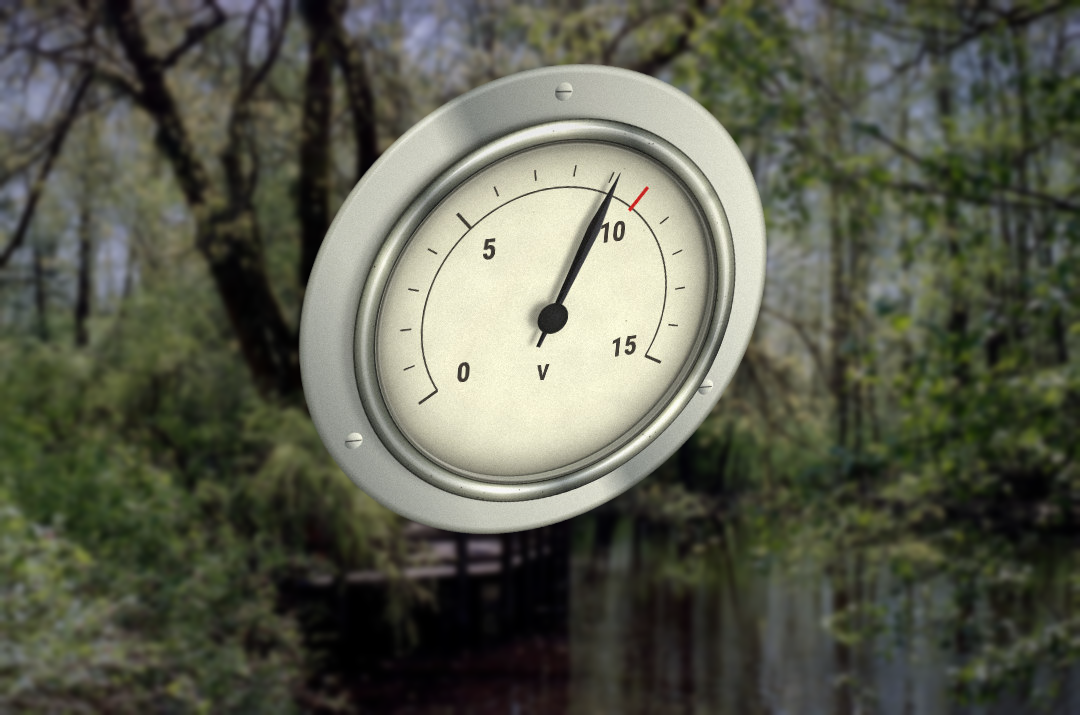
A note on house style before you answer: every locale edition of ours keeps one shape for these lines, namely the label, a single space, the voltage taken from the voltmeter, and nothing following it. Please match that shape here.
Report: 9 V
